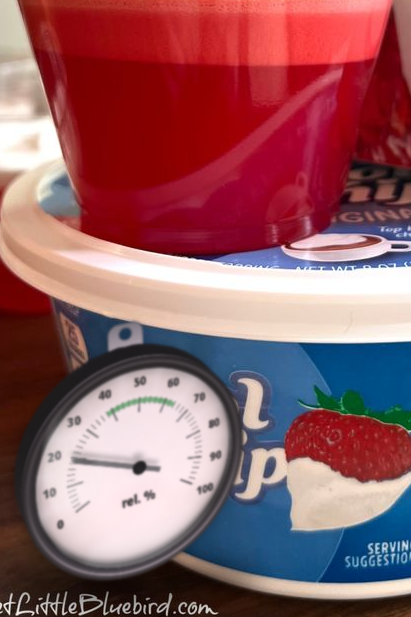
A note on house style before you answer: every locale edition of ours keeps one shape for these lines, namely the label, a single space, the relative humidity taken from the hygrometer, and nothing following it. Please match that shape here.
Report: 20 %
